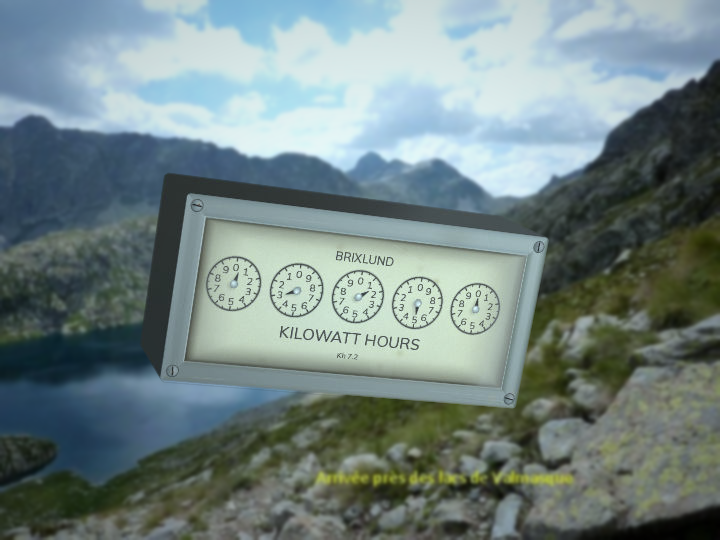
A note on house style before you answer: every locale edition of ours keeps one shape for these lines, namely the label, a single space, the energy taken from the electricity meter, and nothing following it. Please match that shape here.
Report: 3150 kWh
